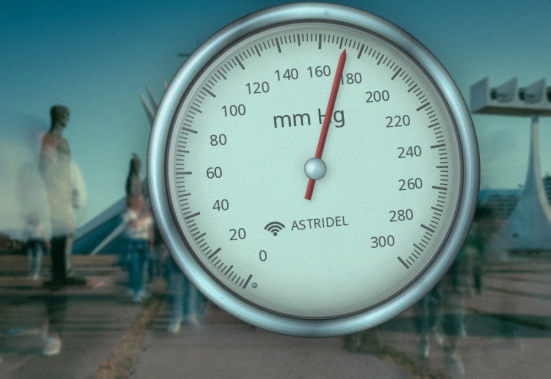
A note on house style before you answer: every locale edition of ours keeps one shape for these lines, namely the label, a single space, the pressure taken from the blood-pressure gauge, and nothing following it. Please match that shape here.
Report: 172 mmHg
